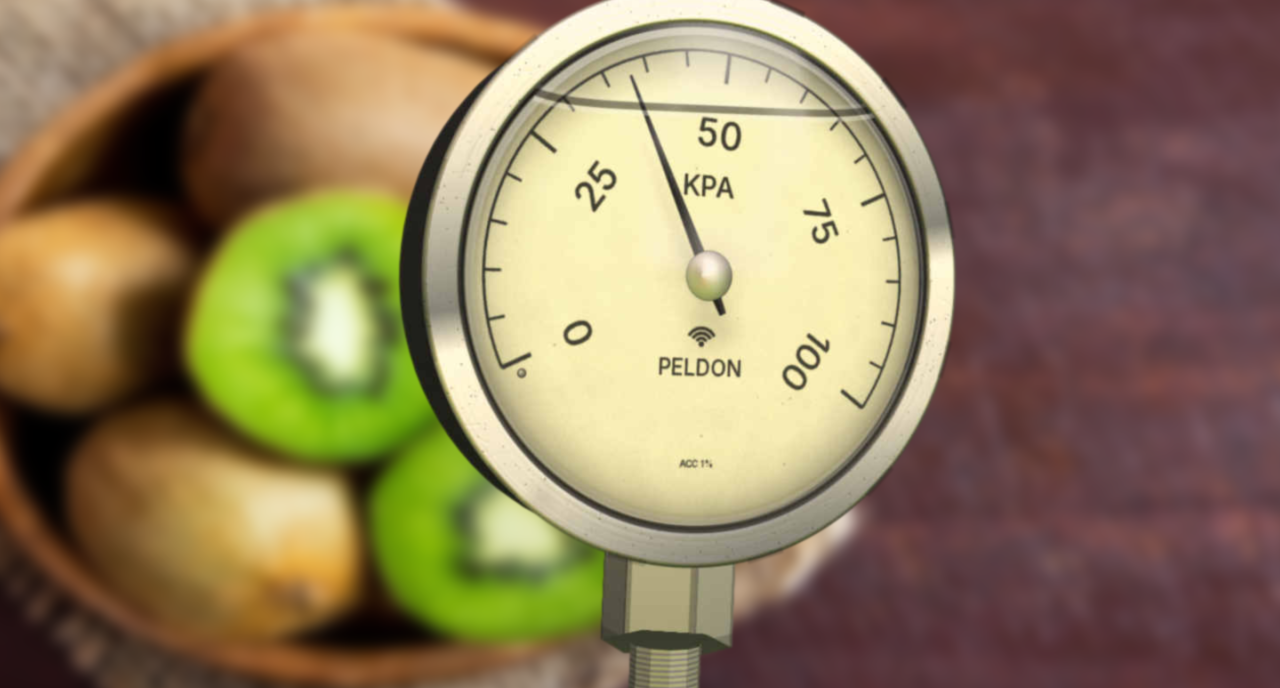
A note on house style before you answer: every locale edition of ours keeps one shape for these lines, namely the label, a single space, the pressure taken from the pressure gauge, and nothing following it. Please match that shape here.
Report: 37.5 kPa
